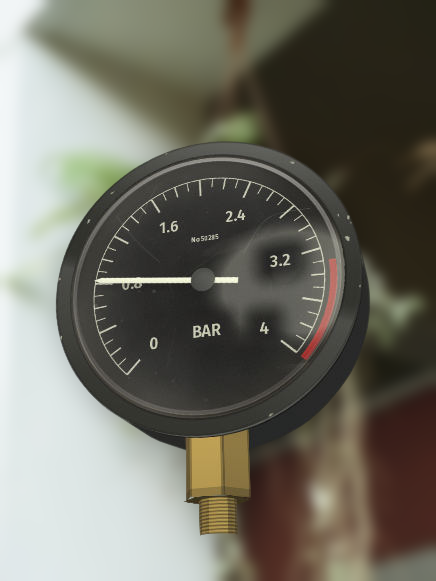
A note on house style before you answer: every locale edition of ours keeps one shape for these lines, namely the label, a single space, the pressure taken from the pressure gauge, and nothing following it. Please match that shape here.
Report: 0.8 bar
